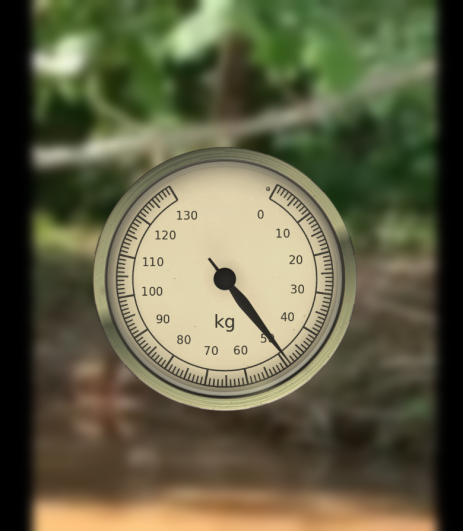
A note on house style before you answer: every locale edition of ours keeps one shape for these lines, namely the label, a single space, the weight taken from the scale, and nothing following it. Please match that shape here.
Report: 49 kg
